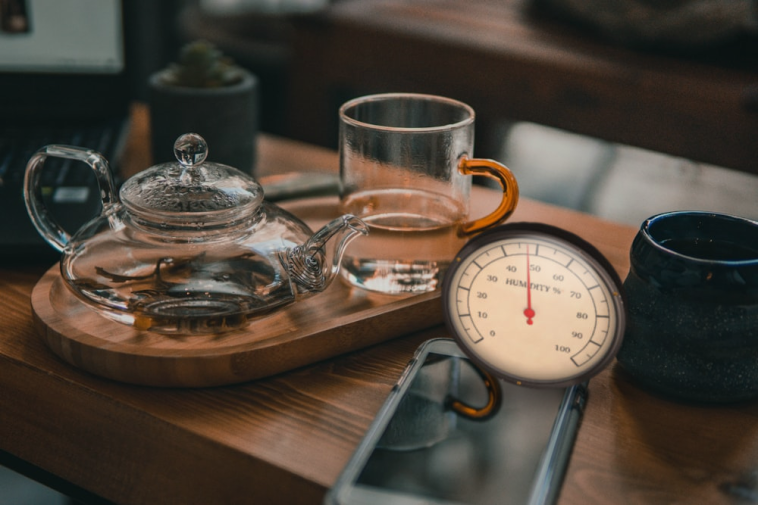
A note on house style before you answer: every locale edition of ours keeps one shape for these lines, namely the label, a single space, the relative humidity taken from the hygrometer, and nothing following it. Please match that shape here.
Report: 47.5 %
